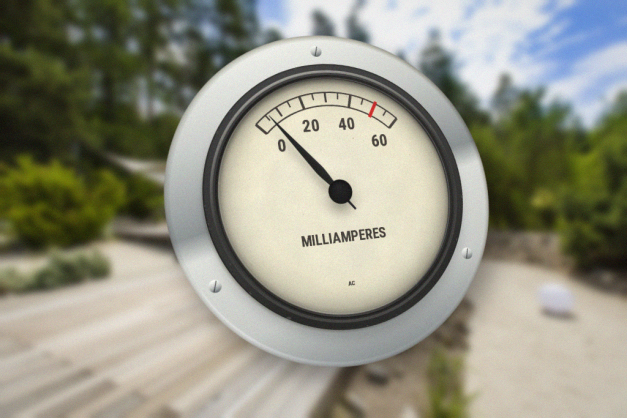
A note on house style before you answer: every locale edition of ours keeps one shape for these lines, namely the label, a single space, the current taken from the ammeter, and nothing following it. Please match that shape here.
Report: 5 mA
